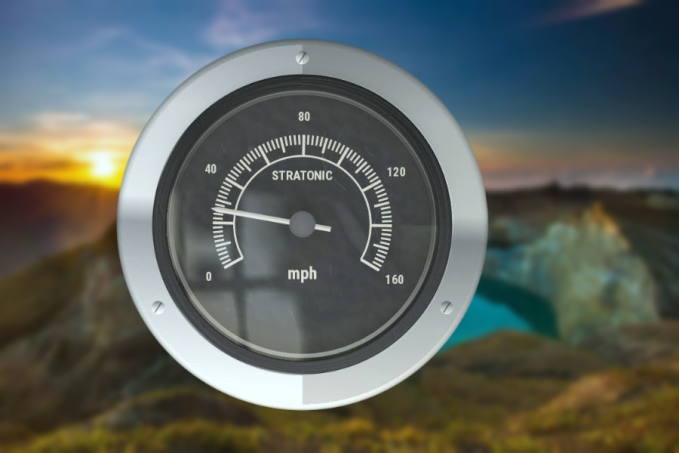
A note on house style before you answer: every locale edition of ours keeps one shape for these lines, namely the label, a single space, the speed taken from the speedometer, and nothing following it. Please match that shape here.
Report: 26 mph
